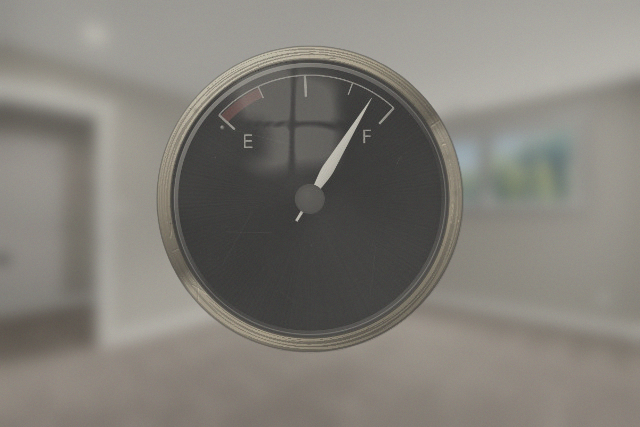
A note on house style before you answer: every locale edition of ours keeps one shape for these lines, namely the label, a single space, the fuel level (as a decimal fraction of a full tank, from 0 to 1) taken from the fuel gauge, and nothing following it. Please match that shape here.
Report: 0.875
